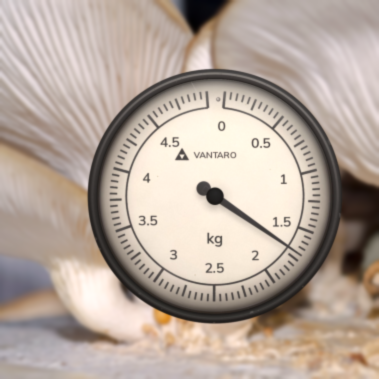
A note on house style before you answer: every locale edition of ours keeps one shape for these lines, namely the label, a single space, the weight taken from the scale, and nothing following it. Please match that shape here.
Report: 1.7 kg
